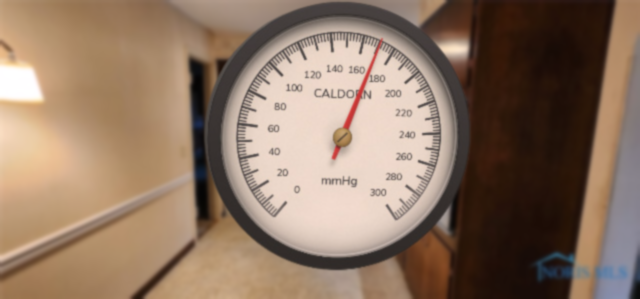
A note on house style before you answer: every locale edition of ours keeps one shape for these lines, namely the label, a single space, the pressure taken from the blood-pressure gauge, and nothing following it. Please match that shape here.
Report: 170 mmHg
